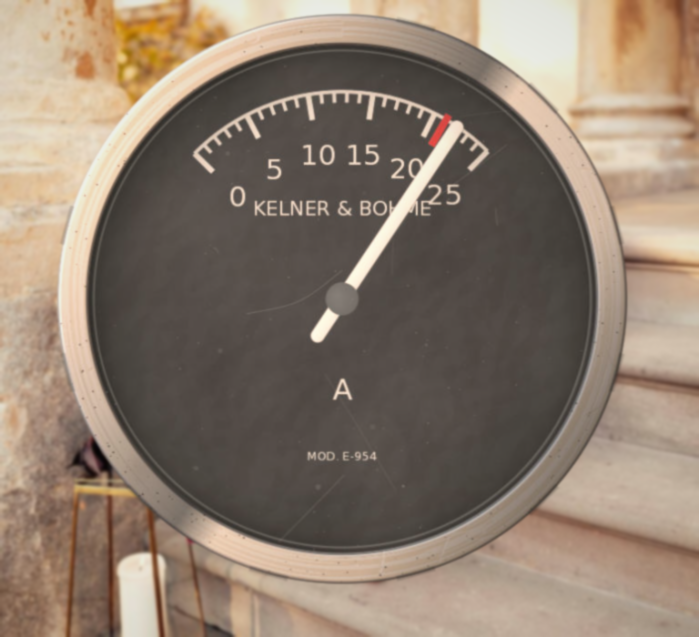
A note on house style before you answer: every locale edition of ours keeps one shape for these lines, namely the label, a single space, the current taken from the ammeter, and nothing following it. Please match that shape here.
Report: 22 A
